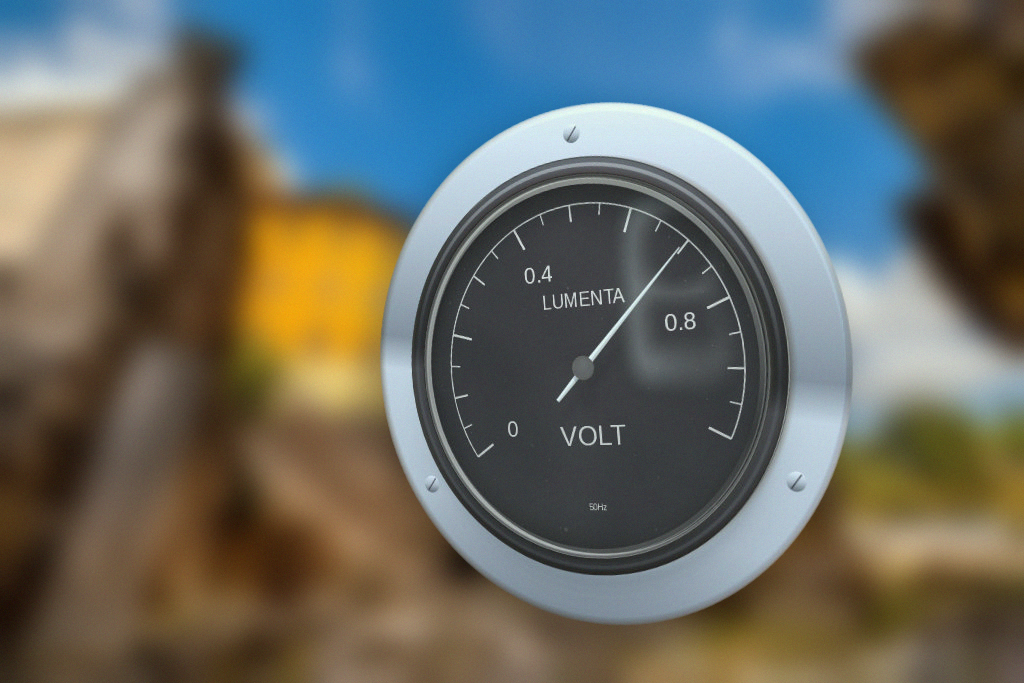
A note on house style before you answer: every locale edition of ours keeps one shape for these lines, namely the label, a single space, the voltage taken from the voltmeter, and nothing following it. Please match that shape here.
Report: 0.7 V
